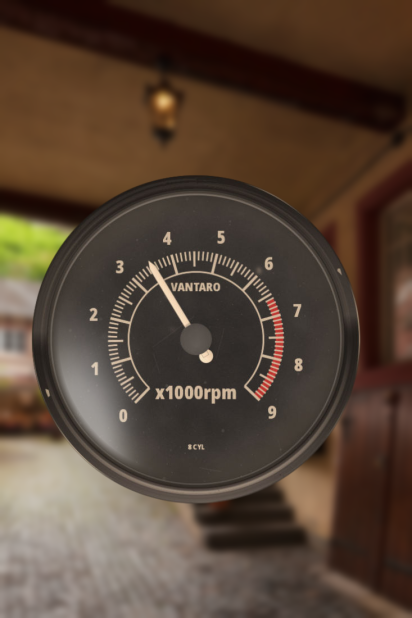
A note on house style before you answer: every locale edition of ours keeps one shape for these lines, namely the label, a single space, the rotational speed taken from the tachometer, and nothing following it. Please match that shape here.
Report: 3500 rpm
